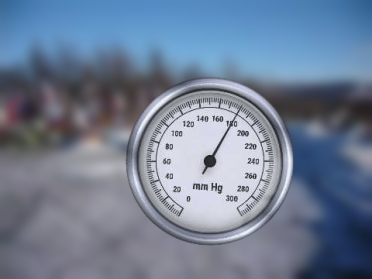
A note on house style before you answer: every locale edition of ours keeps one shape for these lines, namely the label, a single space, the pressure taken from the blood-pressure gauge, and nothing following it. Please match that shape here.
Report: 180 mmHg
